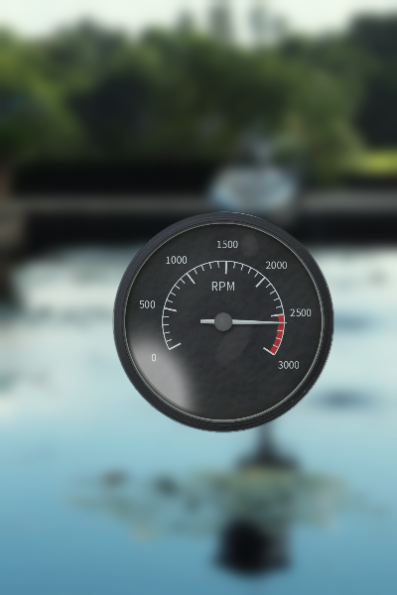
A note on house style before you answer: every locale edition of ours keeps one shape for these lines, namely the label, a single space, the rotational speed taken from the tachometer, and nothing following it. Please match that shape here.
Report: 2600 rpm
